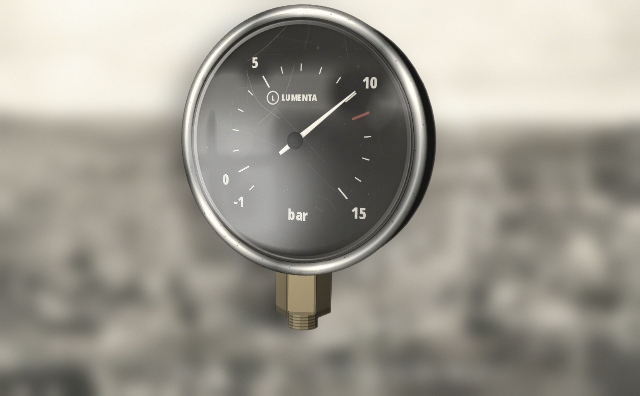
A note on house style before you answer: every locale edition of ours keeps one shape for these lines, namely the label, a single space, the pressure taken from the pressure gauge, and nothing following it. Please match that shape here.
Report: 10 bar
